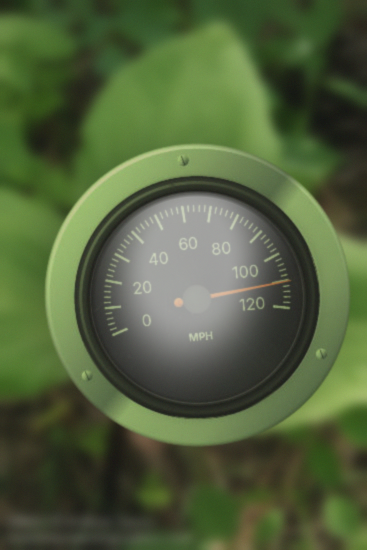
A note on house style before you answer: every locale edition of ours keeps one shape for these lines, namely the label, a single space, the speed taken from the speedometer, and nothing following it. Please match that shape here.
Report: 110 mph
